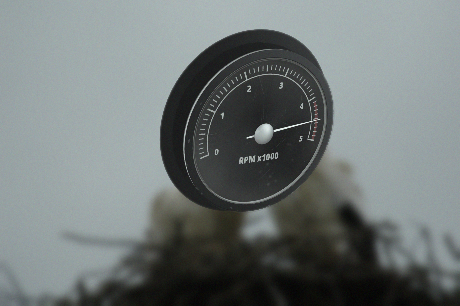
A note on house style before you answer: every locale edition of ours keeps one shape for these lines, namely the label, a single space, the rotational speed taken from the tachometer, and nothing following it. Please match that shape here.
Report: 4500 rpm
